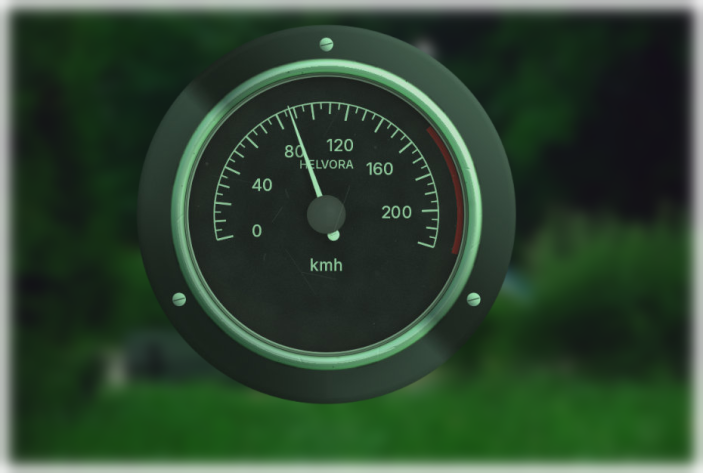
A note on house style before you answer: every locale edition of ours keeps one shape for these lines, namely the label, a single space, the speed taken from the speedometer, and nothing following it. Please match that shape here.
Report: 87.5 km/h
